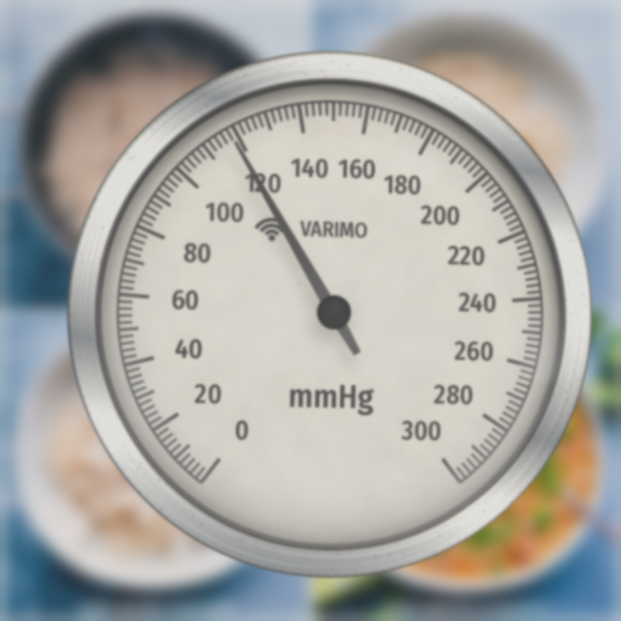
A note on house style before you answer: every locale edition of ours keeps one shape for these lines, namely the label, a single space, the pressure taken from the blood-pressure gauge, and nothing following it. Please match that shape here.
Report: 118 mmHg
